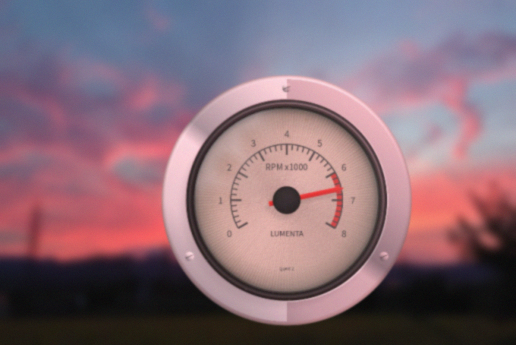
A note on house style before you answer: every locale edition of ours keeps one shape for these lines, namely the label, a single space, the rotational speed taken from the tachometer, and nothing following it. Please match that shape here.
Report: 6600 rpm
